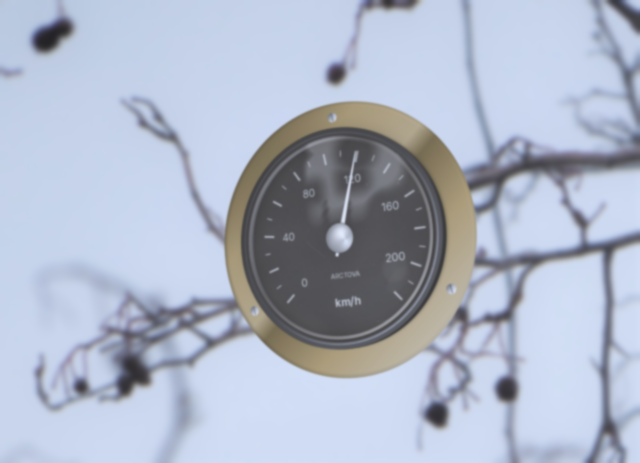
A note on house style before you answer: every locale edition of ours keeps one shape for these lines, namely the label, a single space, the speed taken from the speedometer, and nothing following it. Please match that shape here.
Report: 120 km/h
